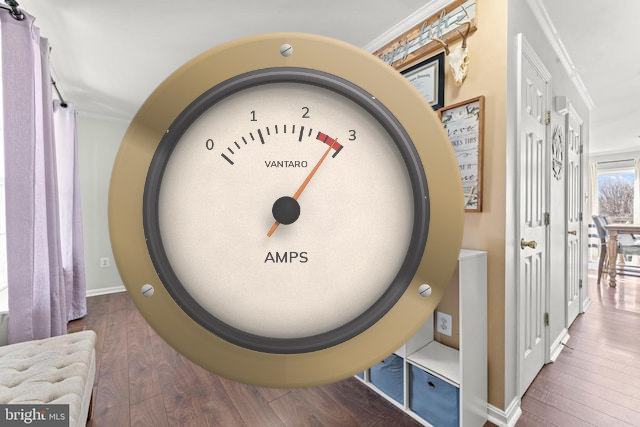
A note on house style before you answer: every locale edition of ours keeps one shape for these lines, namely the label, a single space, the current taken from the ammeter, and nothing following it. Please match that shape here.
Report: 2.8 A
